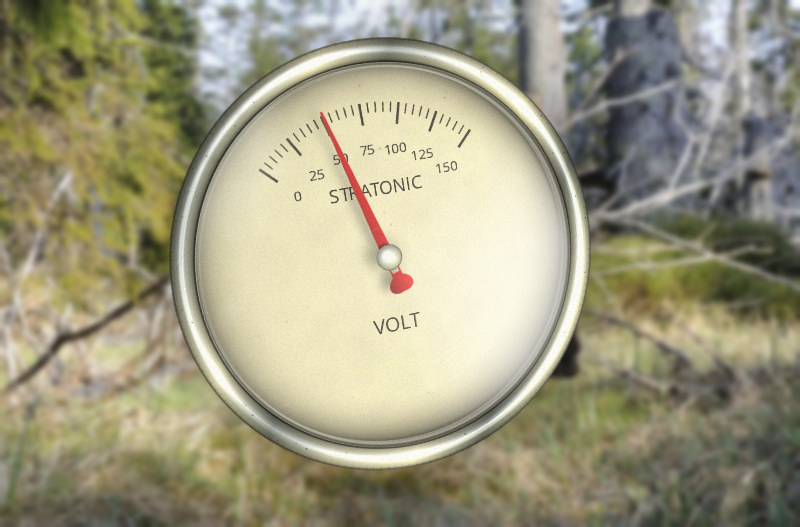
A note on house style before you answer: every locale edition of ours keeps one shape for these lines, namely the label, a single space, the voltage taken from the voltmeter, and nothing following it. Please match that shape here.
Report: 50 V
